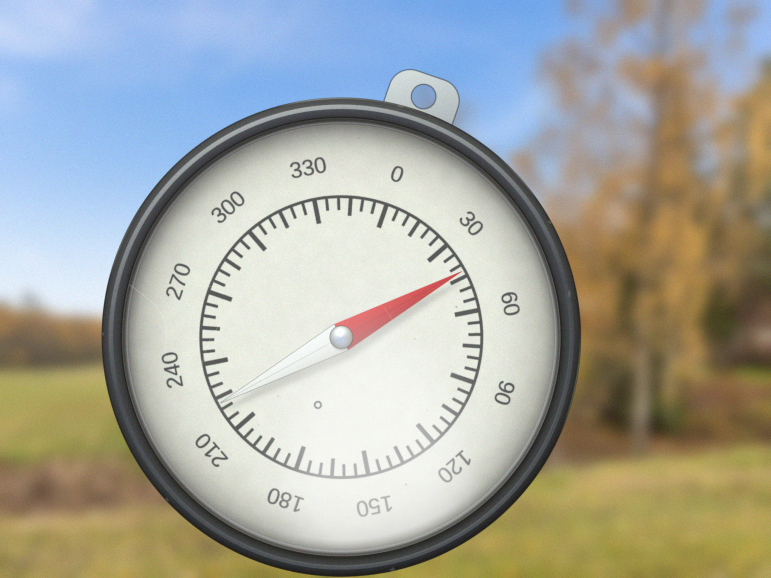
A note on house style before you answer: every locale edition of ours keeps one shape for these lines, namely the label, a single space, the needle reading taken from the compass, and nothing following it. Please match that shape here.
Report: 42.5 °
